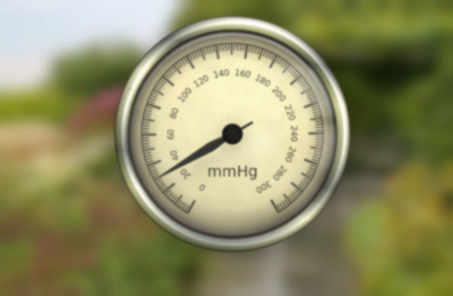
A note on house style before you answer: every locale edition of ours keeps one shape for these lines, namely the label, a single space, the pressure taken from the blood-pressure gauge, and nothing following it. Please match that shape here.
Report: 30 mmHg
